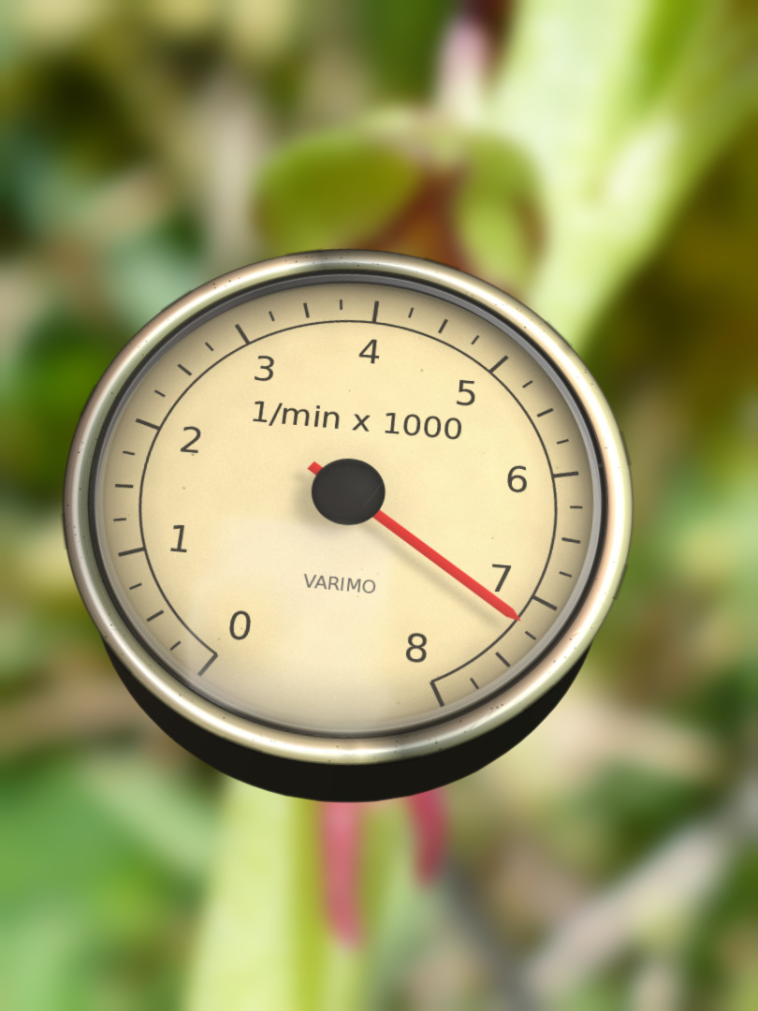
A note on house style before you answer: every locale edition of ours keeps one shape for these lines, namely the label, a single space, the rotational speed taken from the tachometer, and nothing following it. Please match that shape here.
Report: 7250 rpm
